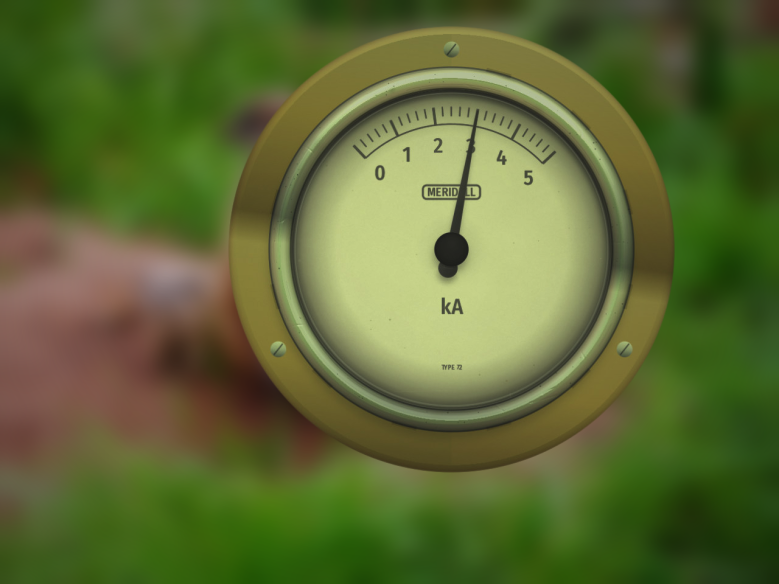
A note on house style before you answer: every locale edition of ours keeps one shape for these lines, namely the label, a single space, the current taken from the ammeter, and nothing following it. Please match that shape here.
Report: 3 kA
